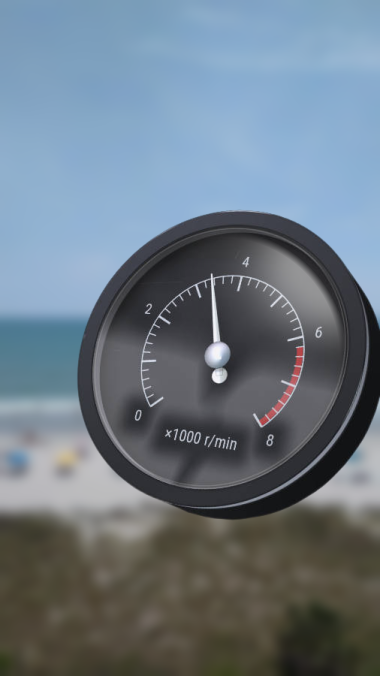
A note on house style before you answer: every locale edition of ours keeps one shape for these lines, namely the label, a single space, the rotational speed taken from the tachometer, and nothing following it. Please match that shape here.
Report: 3400 rpm
